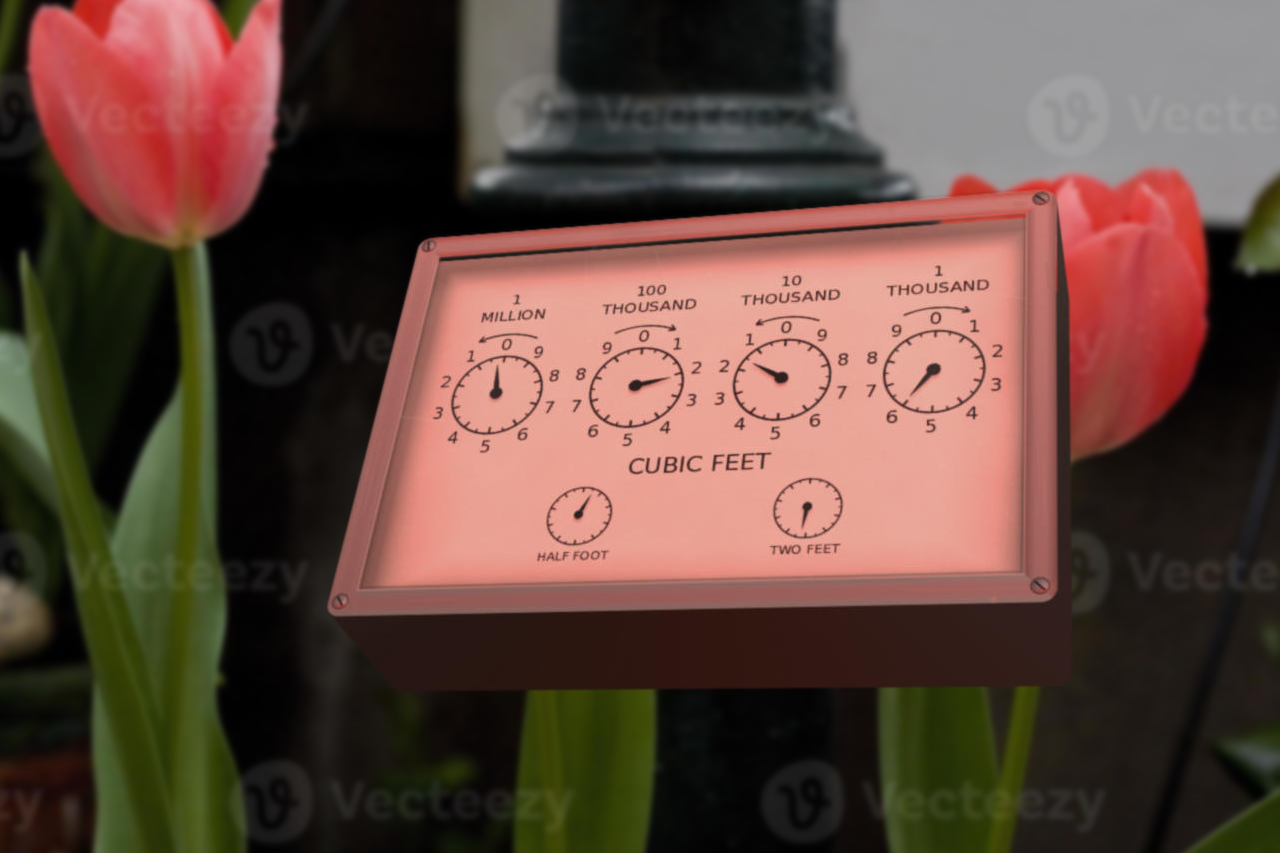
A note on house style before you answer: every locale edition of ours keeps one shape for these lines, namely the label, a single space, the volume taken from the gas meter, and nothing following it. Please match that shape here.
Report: 21600 ft³
